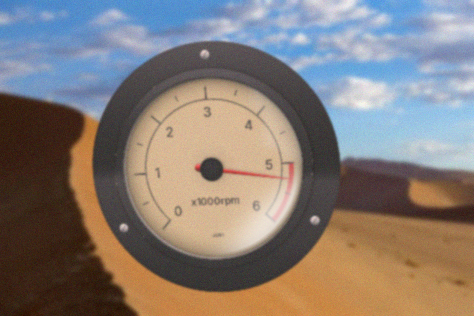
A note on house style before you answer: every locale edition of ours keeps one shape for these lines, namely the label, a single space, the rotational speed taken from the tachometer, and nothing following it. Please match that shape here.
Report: 5250 rpm
